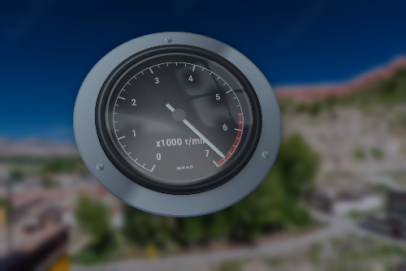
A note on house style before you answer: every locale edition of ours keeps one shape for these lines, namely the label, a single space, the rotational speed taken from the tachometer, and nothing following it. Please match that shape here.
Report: 6800 rpm
